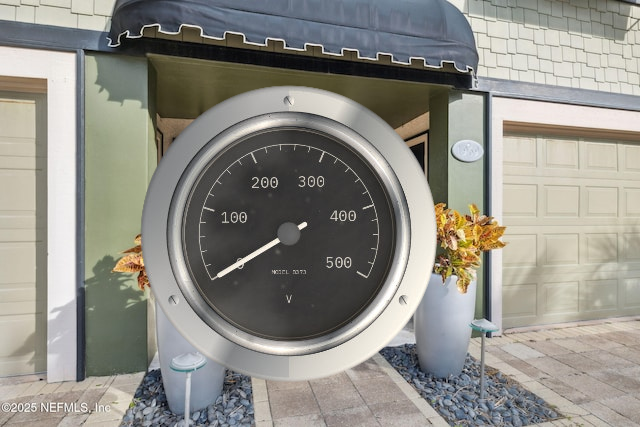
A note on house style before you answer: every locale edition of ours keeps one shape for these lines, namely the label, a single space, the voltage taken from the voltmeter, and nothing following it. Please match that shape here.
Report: 0 V
